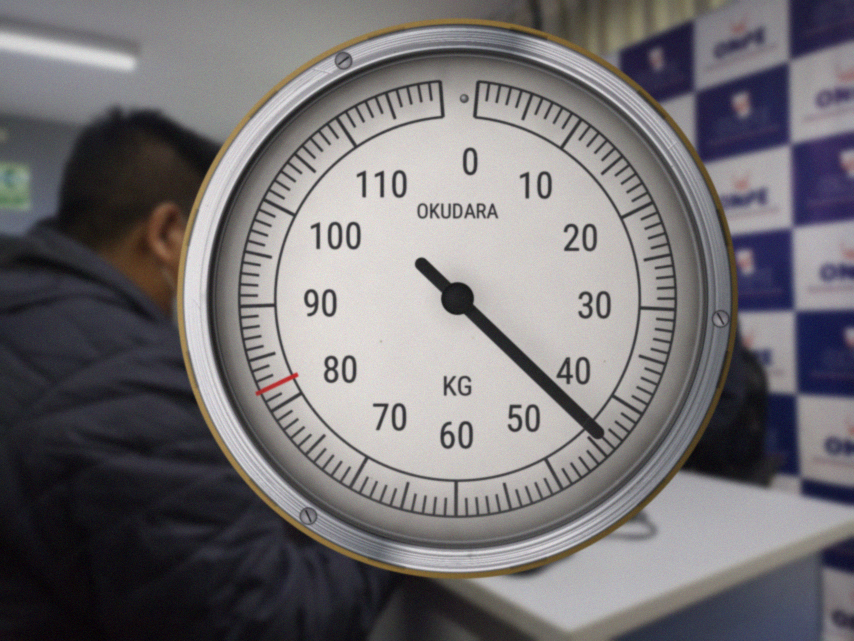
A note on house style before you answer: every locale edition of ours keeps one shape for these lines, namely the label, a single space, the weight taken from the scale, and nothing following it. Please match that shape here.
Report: 44 kg
